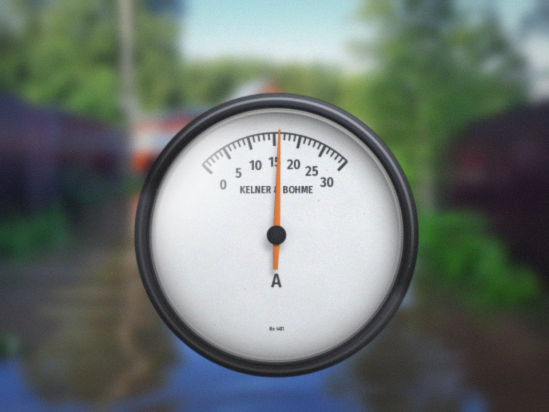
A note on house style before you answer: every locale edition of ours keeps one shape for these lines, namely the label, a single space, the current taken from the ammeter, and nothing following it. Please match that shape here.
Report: 16 A
